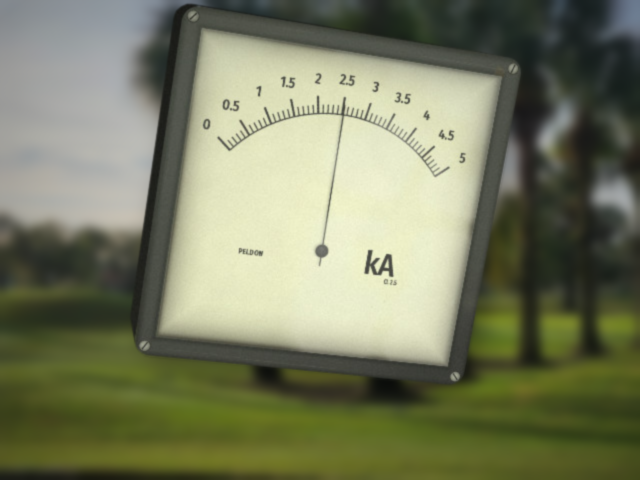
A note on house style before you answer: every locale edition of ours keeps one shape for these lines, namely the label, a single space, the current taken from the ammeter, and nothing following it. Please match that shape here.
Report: 2.5 kA
